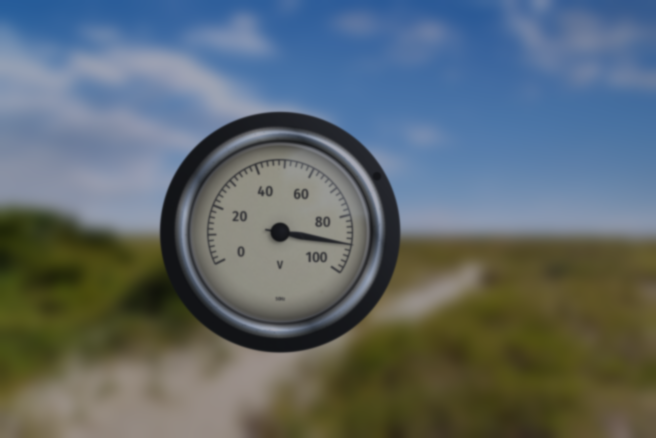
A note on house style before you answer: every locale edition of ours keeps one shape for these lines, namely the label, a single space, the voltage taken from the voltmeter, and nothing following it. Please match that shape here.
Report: 90 V
